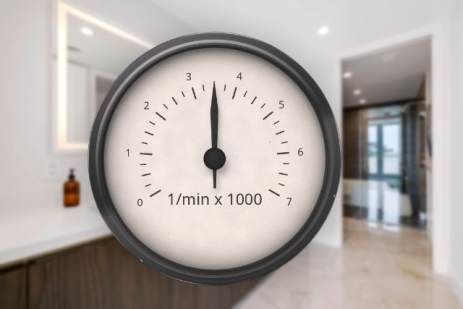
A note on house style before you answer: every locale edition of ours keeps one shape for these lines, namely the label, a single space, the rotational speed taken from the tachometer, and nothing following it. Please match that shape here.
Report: 3500 rpm
